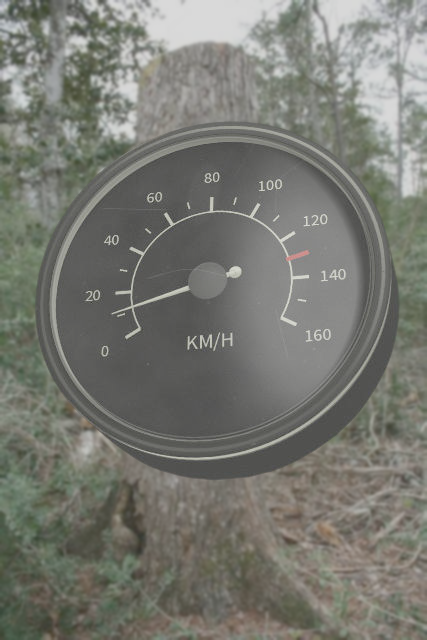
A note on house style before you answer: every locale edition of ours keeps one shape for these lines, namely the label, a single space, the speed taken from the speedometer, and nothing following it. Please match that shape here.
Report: 10 km/h
